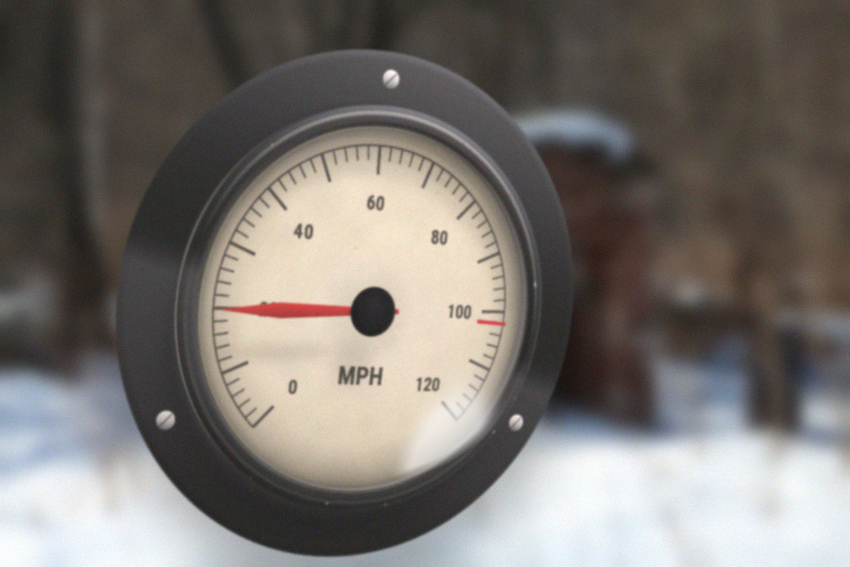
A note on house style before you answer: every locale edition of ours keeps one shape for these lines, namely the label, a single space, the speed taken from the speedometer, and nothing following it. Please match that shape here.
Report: 20 mph
